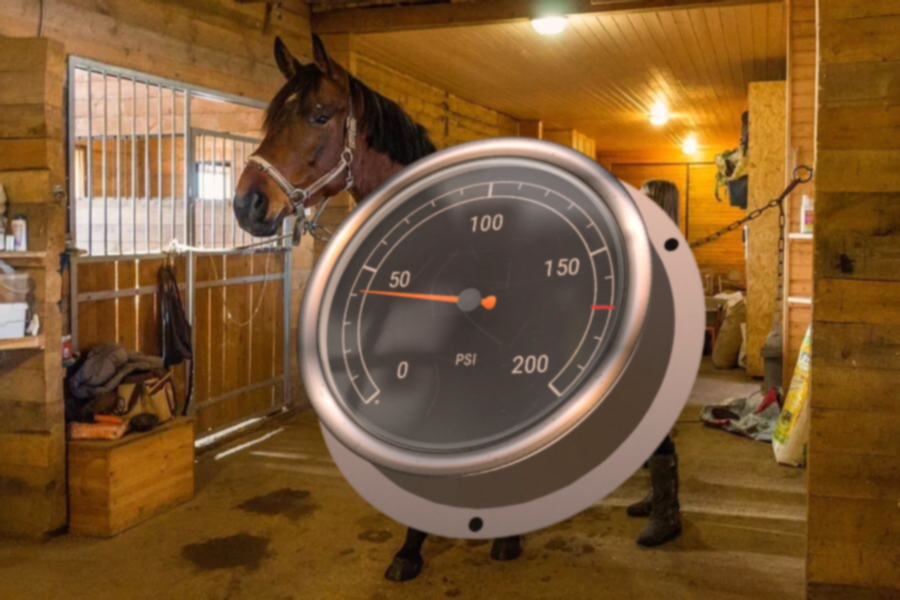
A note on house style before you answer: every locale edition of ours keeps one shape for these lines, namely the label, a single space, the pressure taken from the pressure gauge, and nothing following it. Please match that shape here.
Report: 40 psi
